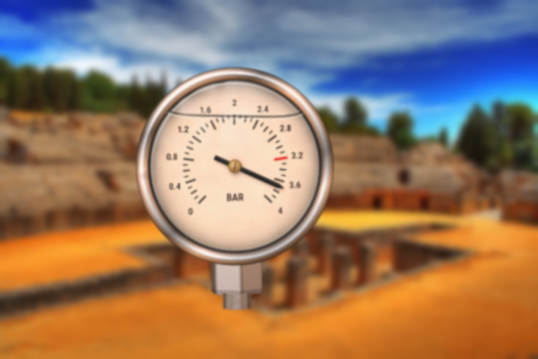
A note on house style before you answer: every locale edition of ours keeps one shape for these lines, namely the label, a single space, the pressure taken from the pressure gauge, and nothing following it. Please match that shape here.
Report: 3.7 bar
